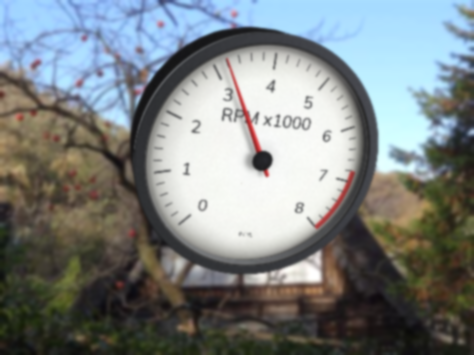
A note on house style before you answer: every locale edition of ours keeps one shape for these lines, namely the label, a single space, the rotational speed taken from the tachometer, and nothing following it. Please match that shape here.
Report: 3200 rpm
